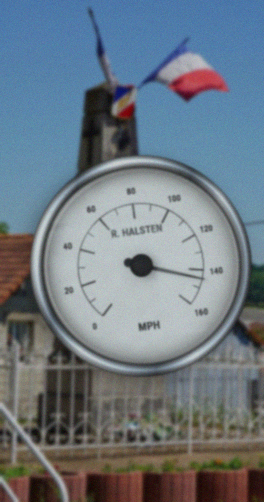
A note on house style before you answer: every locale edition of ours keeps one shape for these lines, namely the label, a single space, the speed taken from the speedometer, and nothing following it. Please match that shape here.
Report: 145 mph
